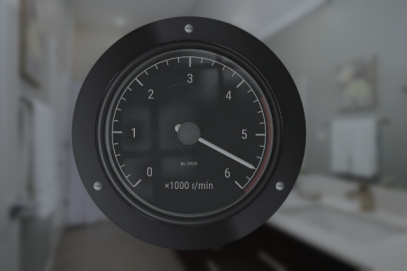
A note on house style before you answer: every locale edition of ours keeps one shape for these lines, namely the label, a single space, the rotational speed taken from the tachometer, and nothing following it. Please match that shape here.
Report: 5600 rpm
